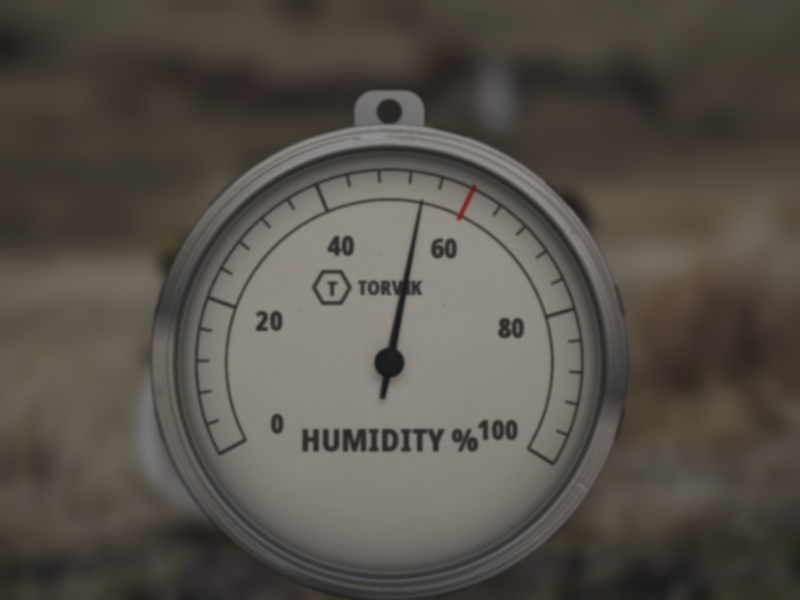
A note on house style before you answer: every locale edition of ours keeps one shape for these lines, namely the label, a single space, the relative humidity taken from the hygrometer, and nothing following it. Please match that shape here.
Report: 54 %
